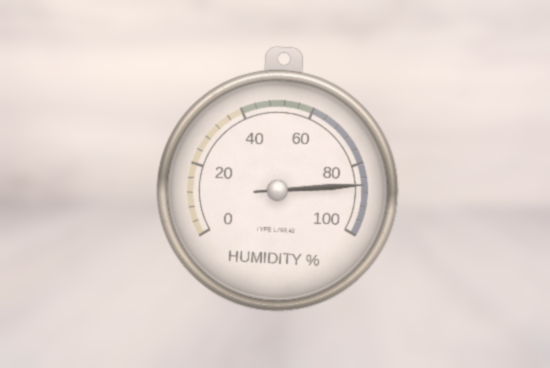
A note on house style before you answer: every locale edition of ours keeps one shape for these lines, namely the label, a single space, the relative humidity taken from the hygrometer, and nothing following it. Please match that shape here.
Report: 86 %
